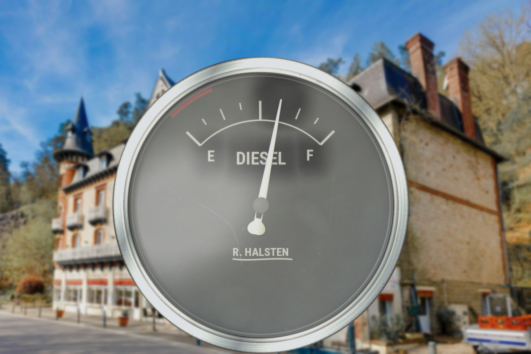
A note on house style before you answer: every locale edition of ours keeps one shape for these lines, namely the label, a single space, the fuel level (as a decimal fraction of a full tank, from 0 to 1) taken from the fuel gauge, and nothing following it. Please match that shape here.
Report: 0.625
